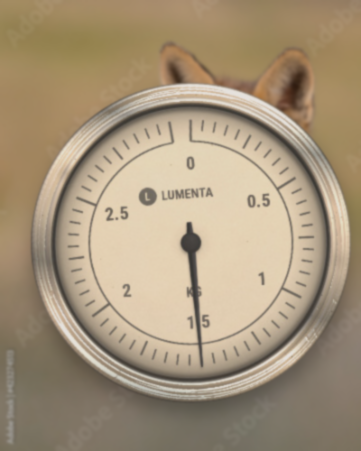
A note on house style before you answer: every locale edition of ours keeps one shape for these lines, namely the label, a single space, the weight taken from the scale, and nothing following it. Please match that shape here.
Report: 1.5 kg
